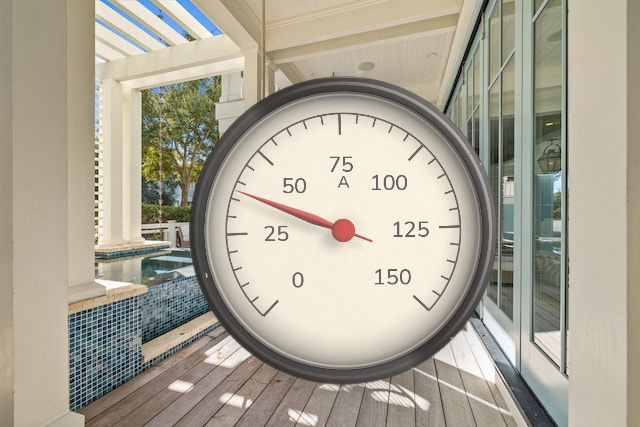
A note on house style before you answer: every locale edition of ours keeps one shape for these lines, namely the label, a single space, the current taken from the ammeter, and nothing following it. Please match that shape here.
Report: 37.5 A
